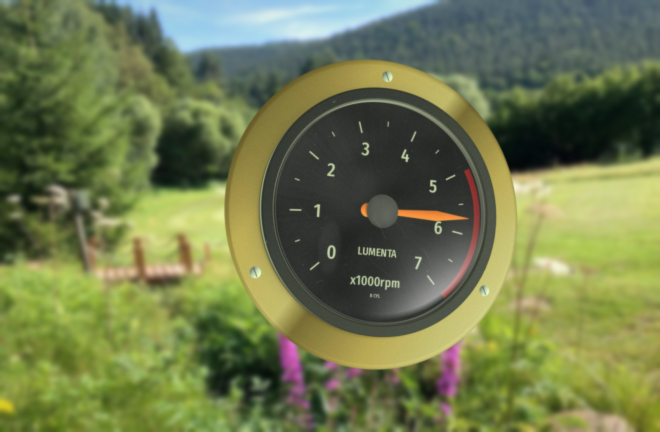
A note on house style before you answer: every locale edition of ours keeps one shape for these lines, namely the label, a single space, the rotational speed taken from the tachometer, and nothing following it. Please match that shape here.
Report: 5750 rpm
